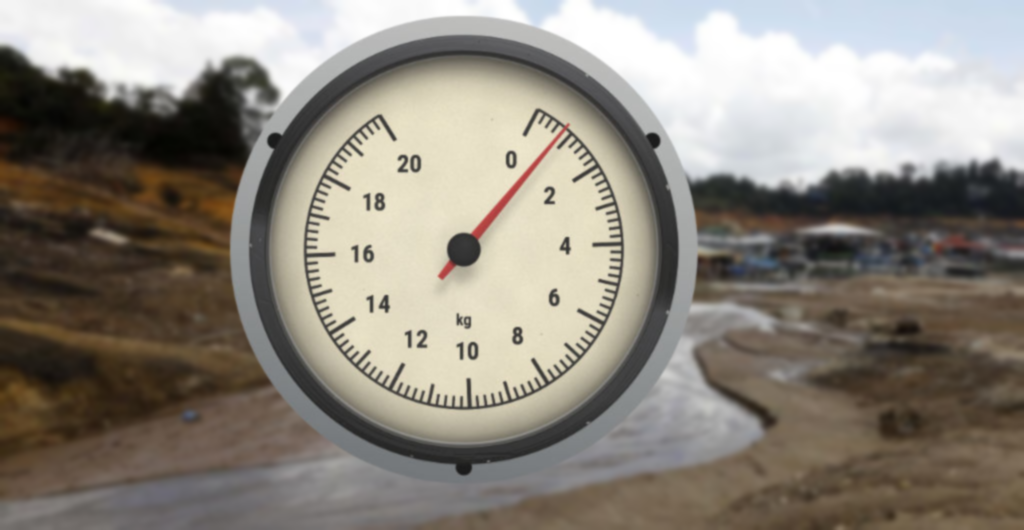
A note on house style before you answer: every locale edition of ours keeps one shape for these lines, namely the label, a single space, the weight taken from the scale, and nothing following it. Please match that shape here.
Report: 0.8 kg
